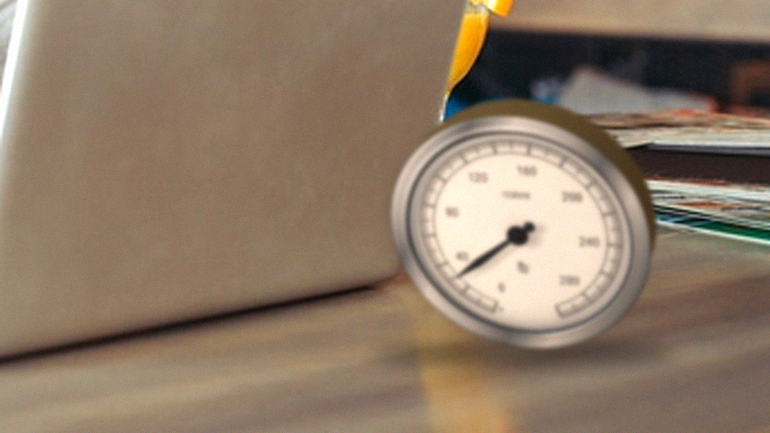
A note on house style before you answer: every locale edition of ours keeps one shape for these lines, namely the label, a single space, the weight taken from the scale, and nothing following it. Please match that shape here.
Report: 30 lb
